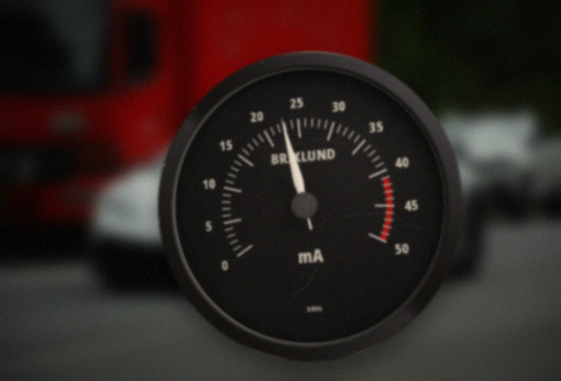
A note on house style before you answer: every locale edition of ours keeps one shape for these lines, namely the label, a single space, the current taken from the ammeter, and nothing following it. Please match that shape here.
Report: 23 mA
